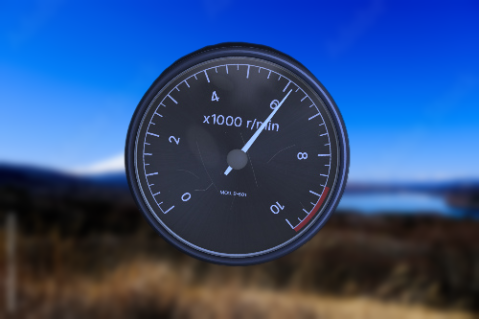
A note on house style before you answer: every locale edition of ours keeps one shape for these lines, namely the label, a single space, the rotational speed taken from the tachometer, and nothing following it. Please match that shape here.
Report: 6125 rpm
